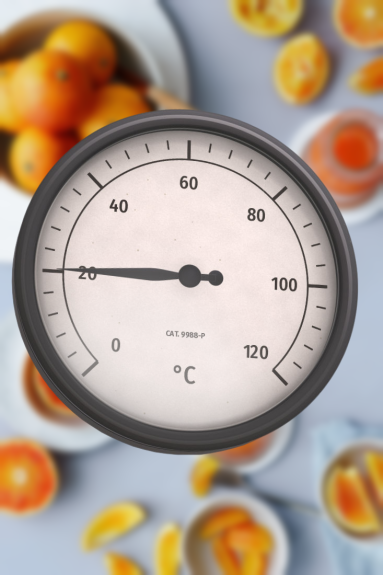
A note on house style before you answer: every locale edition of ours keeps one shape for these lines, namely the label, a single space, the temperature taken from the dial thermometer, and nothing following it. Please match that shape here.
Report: 20 °C
